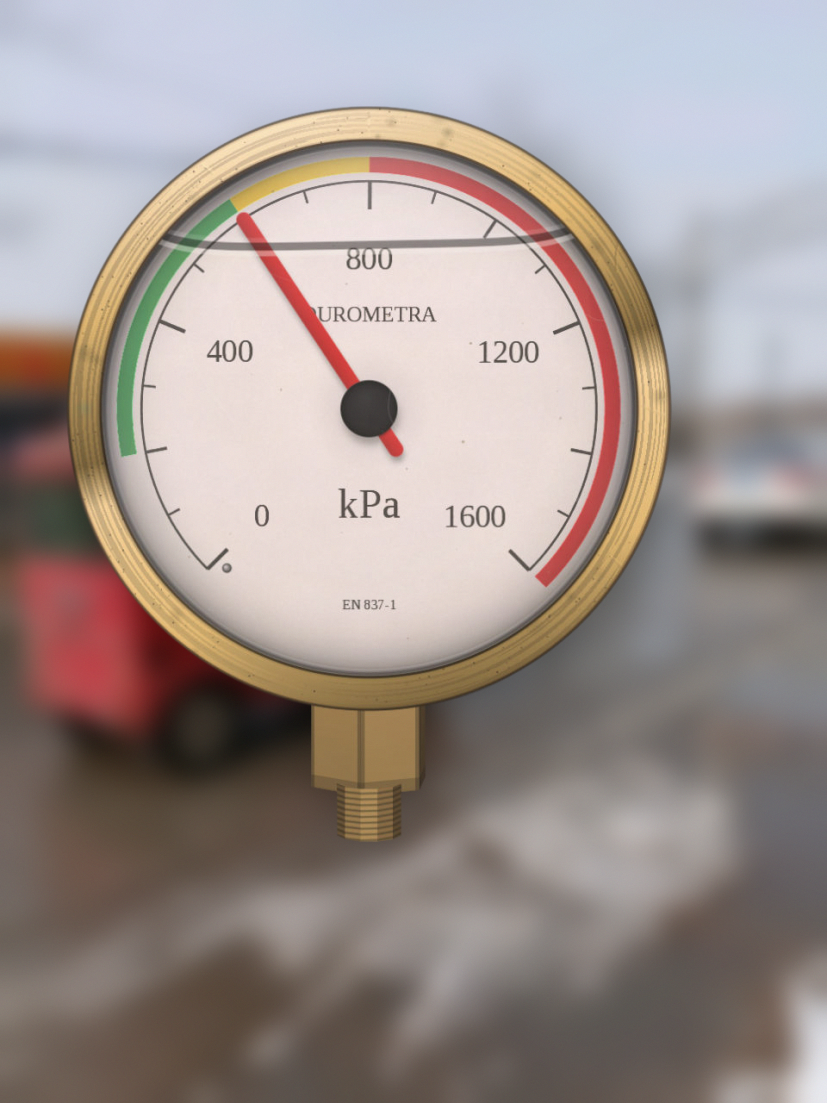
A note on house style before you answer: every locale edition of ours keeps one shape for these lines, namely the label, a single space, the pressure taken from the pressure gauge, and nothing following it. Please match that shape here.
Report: 600 kPa
